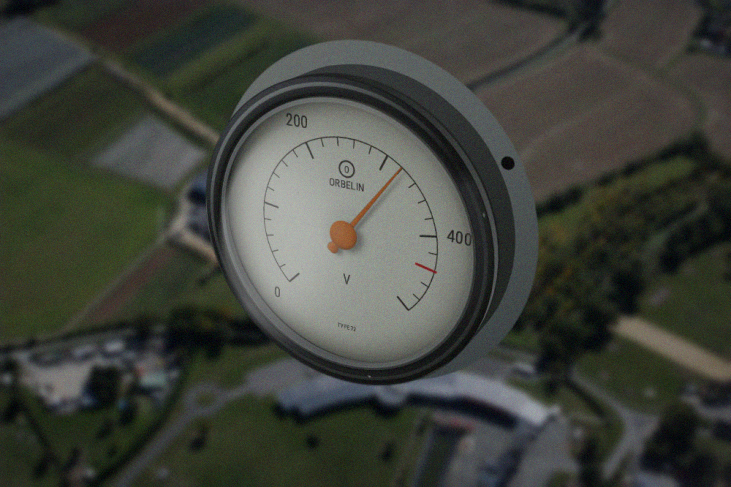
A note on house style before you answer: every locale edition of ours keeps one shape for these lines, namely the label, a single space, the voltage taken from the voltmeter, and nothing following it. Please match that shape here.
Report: 320 V
